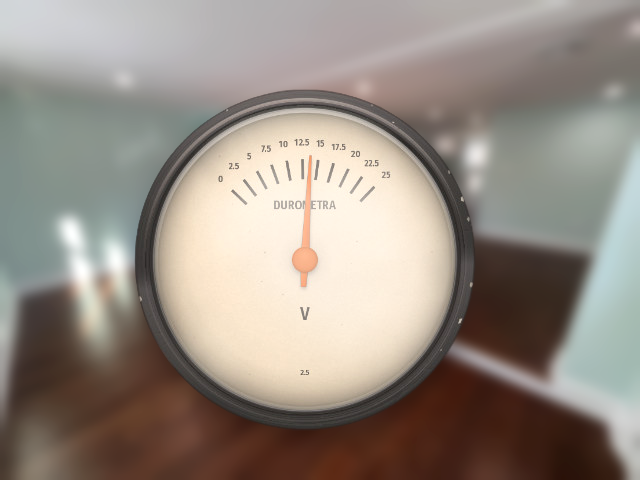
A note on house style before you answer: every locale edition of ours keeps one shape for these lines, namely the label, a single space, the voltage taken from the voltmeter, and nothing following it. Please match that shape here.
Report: 13.75 V
